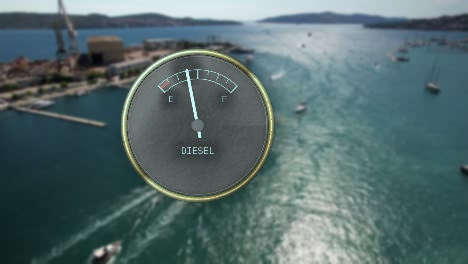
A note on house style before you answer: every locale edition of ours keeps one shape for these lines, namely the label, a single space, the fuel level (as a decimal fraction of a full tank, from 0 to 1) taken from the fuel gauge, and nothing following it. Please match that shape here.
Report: 0.375
